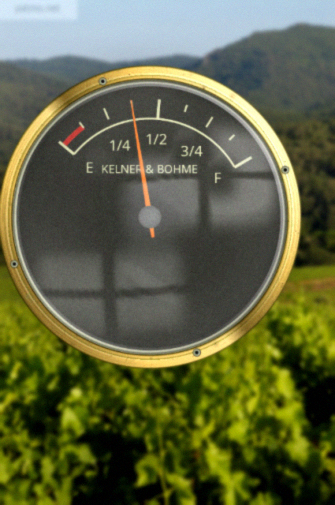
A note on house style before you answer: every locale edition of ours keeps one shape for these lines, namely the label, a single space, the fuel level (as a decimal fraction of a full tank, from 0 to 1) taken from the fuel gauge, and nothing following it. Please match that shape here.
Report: 0.375
